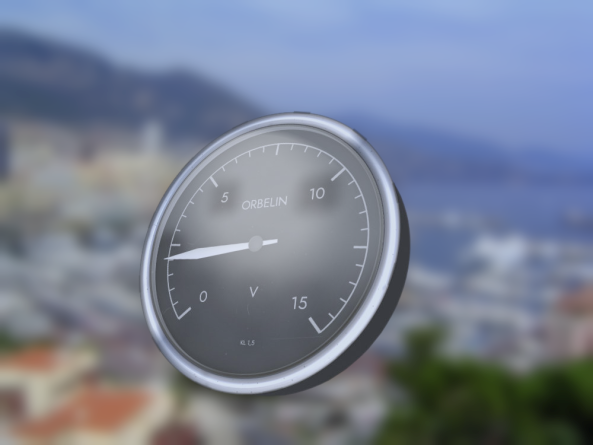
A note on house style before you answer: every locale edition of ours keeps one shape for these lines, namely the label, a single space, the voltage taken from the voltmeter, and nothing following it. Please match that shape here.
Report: 2 V
